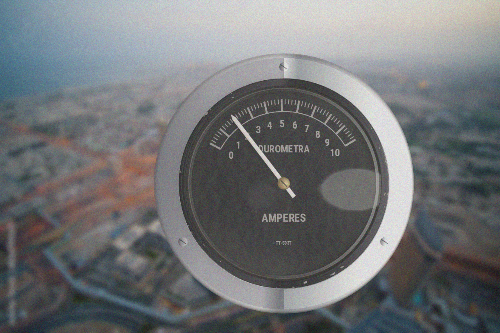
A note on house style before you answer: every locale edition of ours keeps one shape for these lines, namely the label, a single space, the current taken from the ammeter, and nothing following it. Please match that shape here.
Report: 2 A
